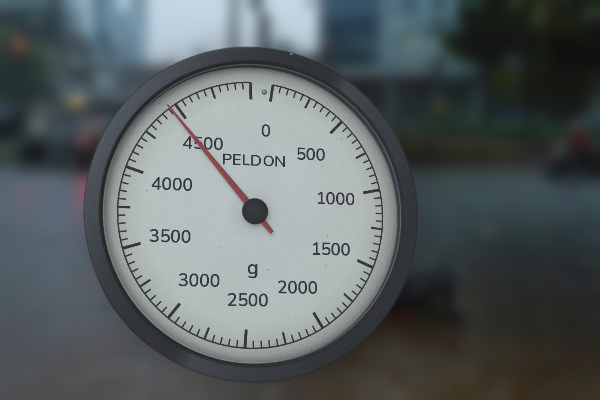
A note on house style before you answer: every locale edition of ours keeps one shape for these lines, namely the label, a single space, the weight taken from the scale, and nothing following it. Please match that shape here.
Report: 4450 g
